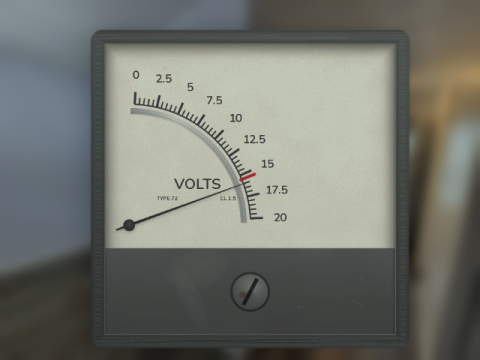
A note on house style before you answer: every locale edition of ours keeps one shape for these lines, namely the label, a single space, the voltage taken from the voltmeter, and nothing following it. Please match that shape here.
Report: 16 V
